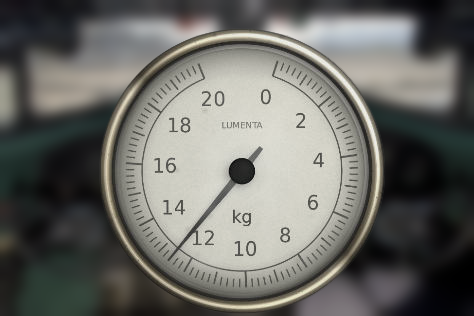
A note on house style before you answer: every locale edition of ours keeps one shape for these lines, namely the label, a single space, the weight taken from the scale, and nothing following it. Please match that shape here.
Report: 12.6 kg
